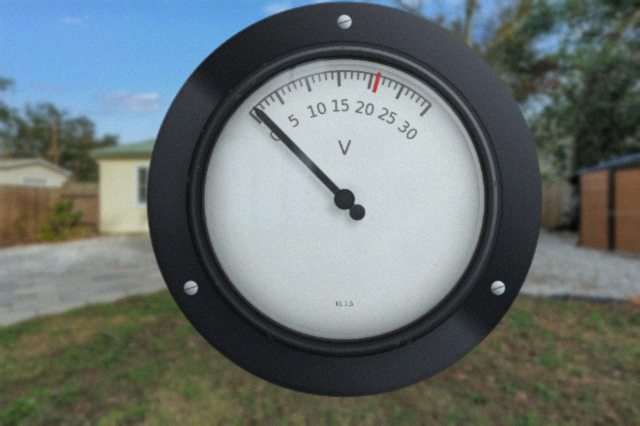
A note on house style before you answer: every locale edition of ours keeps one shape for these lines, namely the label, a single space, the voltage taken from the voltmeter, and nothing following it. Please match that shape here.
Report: 1 V
